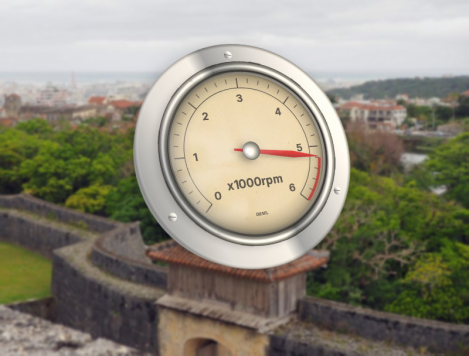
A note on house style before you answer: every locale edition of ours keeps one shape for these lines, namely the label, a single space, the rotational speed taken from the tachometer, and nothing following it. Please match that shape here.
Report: 5200 rpm
